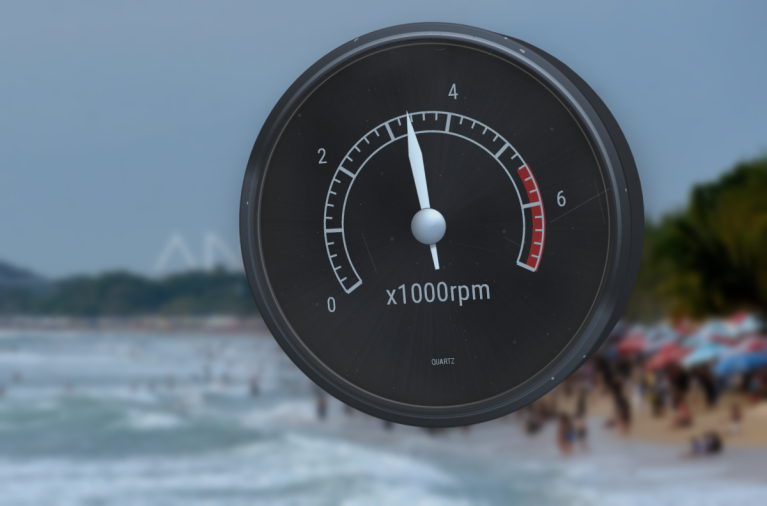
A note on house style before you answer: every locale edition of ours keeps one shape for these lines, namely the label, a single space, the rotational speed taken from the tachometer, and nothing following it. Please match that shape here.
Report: 3400 rpm
